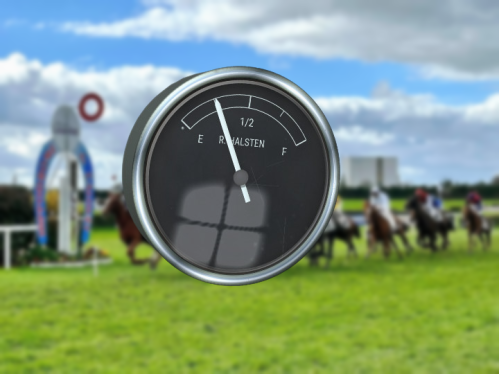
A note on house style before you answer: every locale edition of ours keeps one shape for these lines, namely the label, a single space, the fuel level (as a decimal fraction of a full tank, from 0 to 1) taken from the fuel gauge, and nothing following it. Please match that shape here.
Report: 0.25
